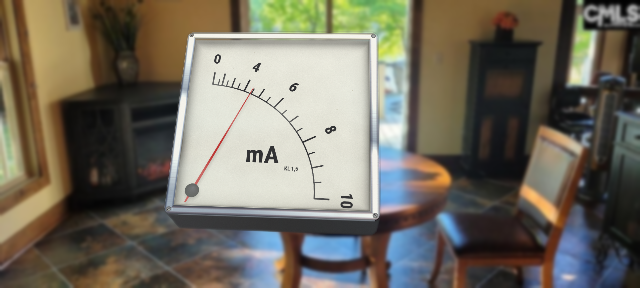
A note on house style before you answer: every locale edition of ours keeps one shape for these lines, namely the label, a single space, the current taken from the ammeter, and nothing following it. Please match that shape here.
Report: 4.5 mA
